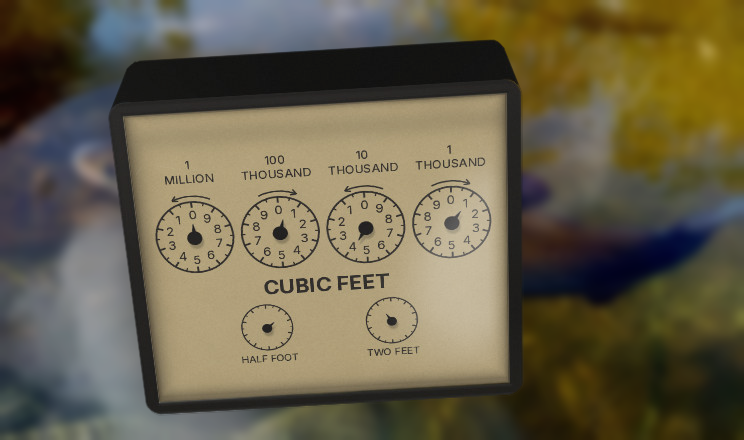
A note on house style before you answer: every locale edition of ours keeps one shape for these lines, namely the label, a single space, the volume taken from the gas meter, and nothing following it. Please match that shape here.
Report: 4100 ft³
